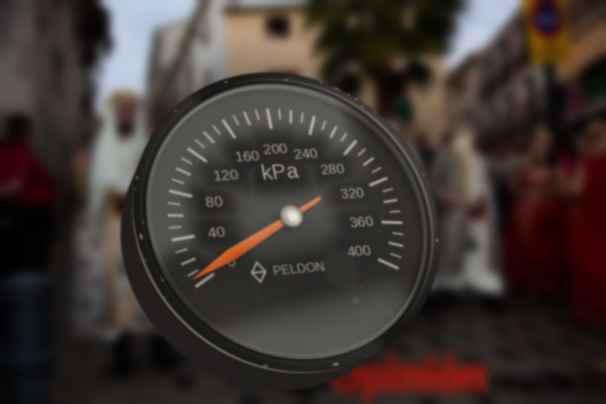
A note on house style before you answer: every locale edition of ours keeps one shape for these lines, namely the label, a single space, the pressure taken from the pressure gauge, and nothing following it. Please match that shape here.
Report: 5 kPa
